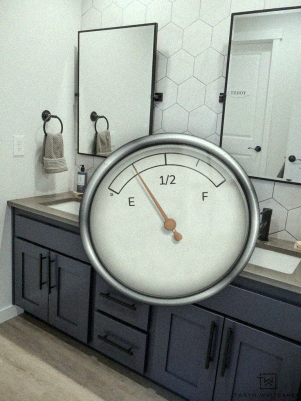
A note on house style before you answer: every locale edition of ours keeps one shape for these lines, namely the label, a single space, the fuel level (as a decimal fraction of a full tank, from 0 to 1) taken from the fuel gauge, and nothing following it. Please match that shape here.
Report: 0.25
